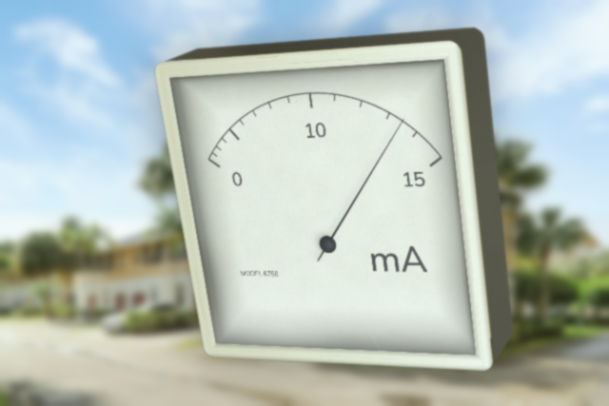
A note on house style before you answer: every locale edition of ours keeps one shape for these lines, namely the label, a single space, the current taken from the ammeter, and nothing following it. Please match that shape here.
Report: 13.5 mA
